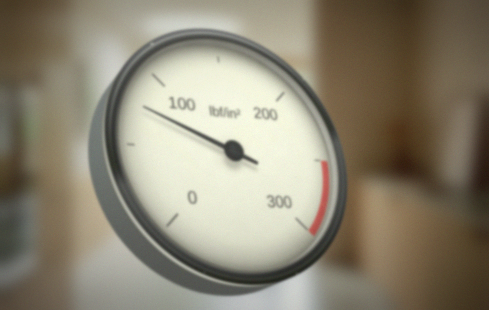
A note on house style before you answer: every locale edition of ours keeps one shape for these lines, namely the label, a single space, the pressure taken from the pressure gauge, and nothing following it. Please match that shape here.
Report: 75 psi
